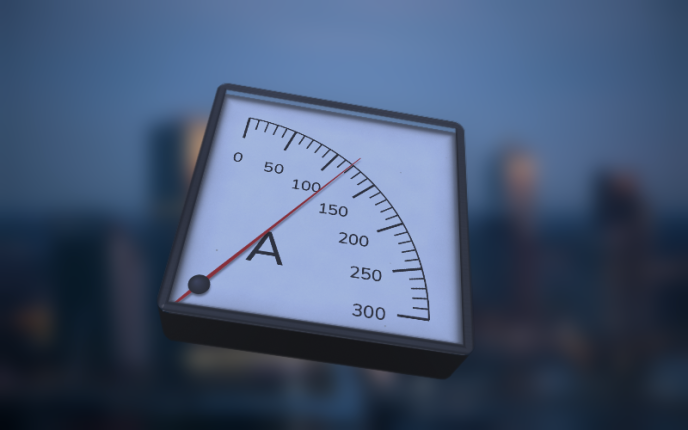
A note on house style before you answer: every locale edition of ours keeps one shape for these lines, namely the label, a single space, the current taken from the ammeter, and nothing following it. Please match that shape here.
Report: 120 A
